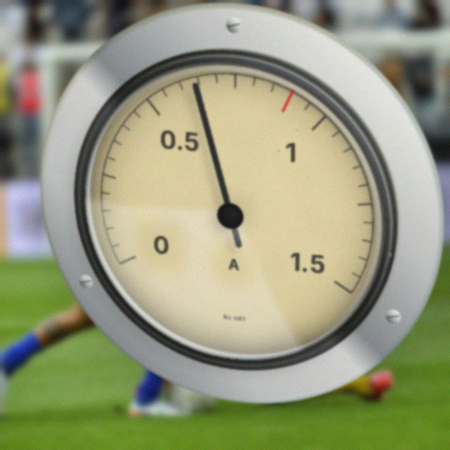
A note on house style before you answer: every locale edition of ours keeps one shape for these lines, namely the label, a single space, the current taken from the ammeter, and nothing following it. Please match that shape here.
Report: 0.65 A
